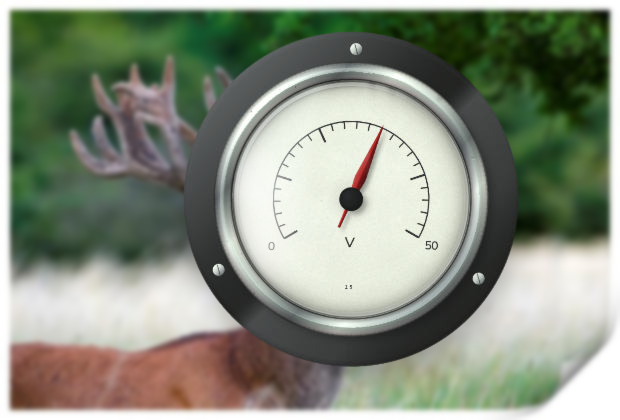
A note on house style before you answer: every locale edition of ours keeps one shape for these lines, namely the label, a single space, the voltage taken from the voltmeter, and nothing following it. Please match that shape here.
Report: 30 V
